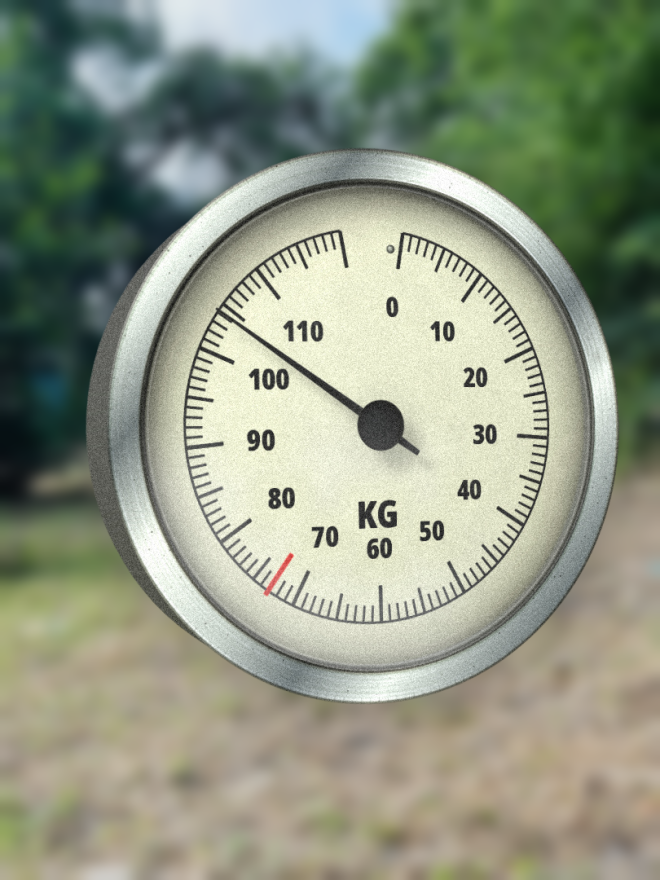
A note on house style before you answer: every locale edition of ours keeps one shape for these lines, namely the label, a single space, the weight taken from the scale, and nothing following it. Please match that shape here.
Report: 104 kg
